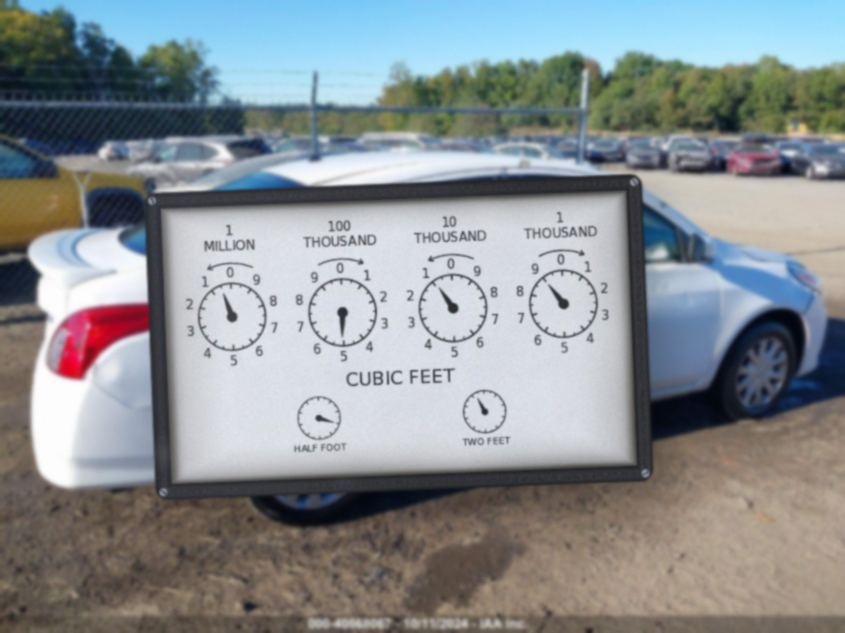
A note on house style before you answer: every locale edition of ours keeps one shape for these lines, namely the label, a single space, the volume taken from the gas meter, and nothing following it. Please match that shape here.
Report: 50900 ft³
